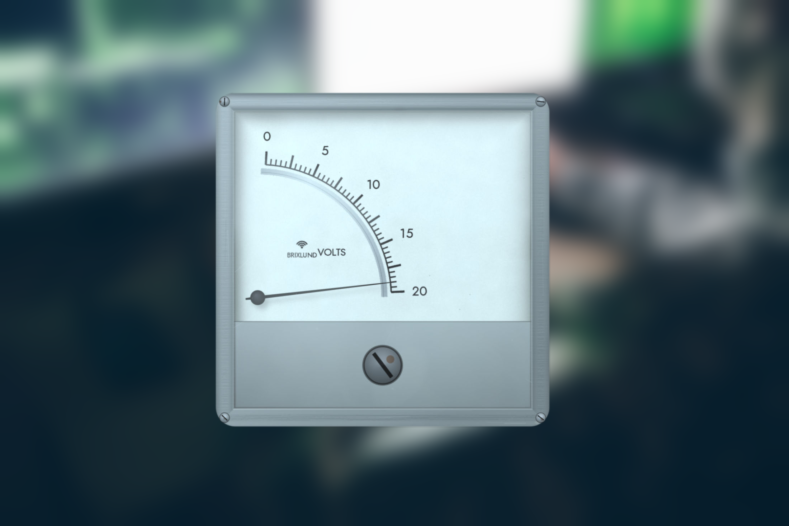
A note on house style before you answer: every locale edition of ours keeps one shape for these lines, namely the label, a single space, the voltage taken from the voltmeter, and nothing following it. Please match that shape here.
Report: 19 V
